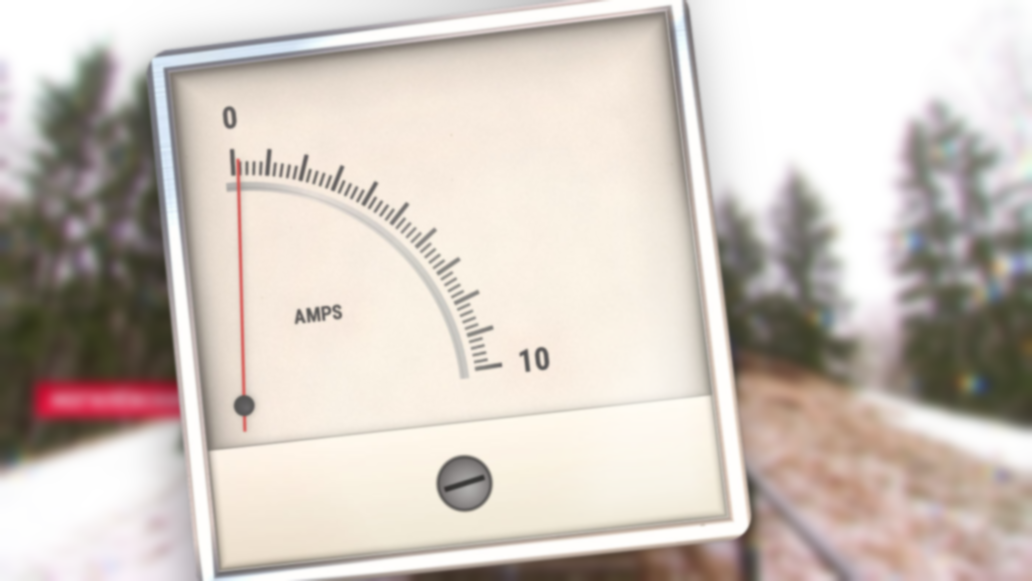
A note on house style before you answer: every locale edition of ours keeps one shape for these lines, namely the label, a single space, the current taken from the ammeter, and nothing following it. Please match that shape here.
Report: 0.2 A
